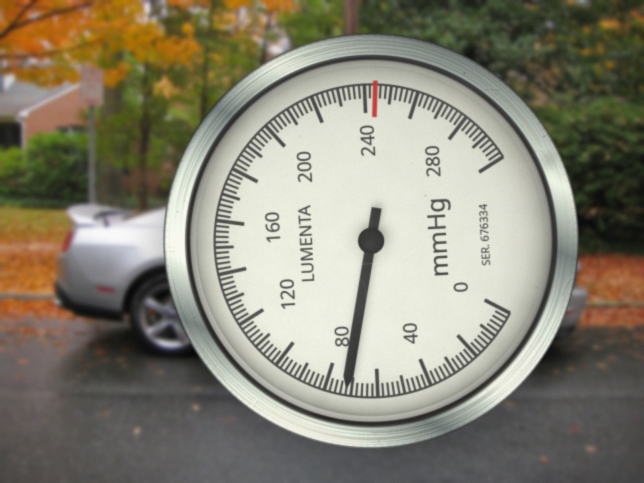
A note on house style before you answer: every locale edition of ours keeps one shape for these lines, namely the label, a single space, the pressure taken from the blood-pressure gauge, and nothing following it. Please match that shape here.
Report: 72 mmHg
